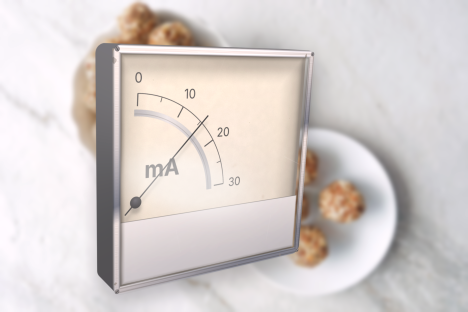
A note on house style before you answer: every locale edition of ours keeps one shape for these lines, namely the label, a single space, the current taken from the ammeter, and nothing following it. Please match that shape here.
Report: 15 mA
